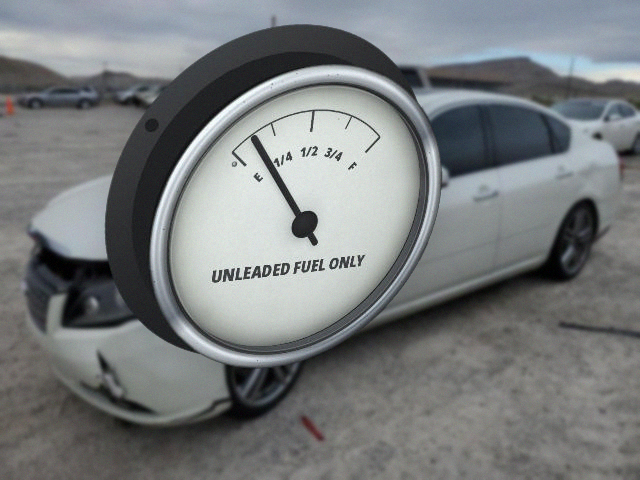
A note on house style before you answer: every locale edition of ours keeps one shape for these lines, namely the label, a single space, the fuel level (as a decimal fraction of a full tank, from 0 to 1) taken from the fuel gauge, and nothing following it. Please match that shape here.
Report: 0.125
